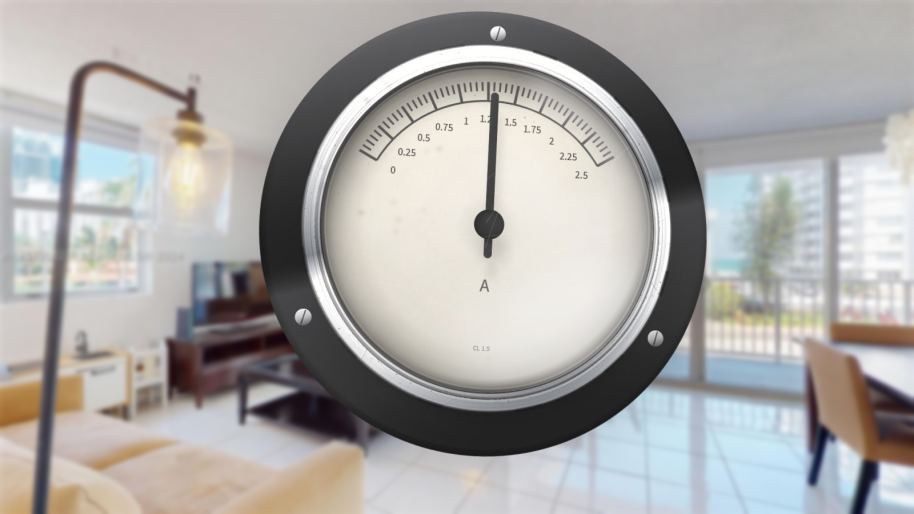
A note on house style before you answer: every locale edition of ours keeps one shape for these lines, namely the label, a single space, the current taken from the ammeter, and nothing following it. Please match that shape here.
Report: 1.3 A
